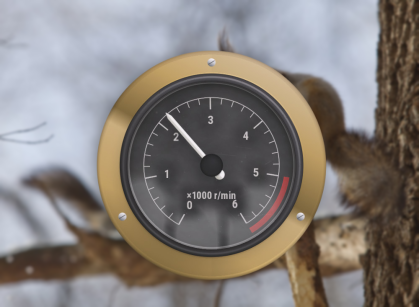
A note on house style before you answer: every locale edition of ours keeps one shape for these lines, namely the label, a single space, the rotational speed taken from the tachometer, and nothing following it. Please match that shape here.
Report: 2200 rpm
